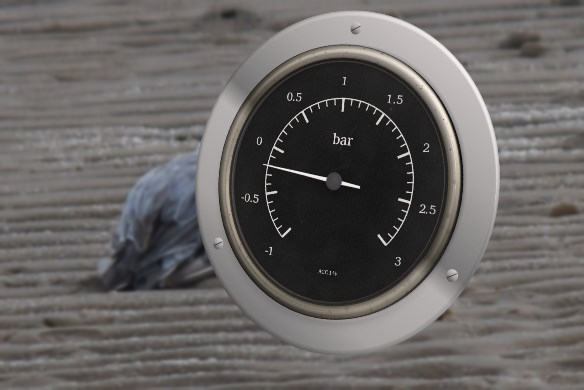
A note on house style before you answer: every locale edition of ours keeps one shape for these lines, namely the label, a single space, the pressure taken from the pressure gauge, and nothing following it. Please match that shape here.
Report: -0.2 bar
